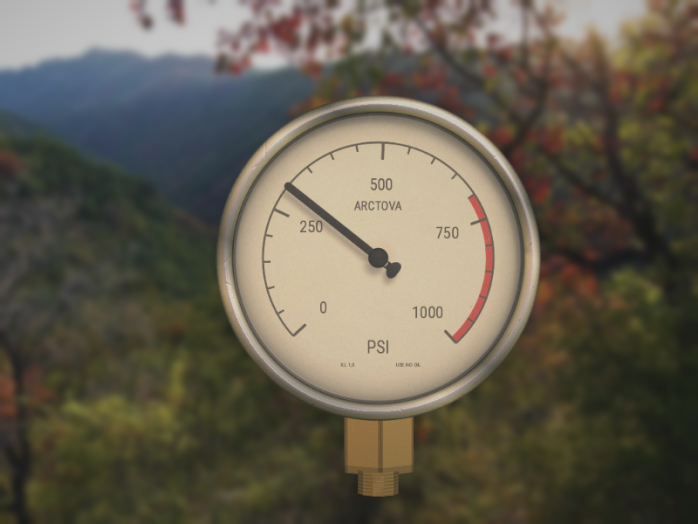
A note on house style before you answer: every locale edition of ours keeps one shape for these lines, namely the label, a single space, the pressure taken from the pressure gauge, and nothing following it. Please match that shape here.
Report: 300 psi
